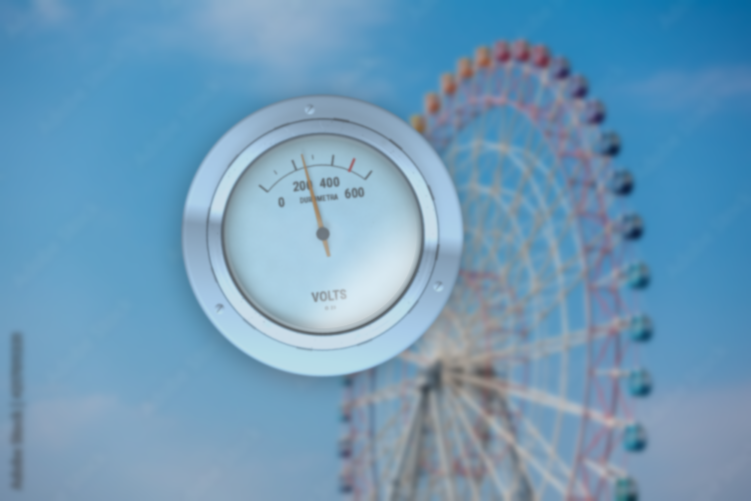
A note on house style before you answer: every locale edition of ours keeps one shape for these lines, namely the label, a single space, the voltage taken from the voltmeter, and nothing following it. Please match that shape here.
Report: 250 V
